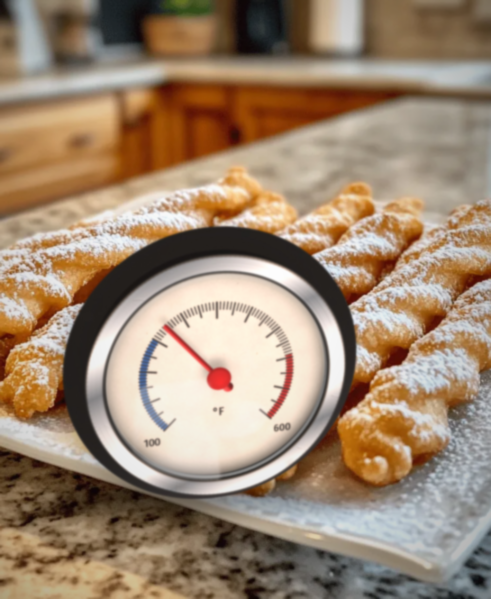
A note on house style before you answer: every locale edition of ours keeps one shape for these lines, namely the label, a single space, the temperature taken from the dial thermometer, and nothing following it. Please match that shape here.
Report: 275 °F
